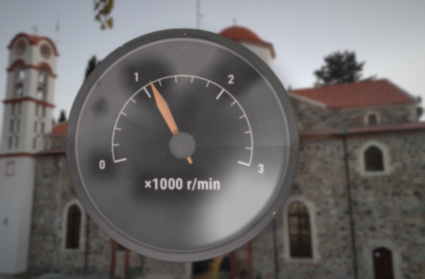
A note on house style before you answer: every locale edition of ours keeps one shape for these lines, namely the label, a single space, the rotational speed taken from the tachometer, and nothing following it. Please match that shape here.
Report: 1100 rpm
